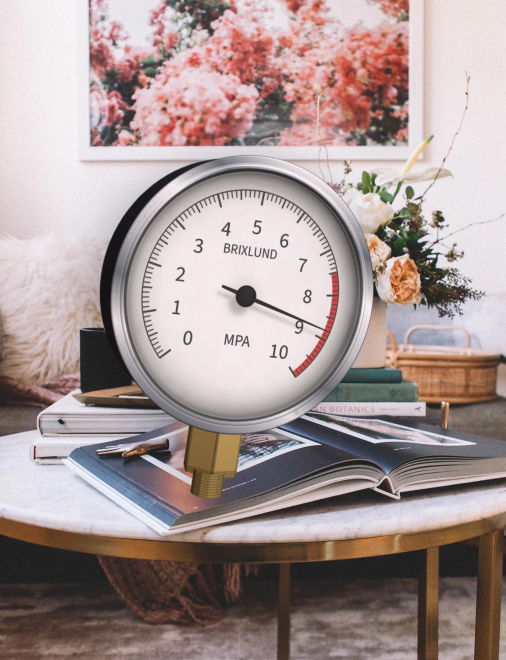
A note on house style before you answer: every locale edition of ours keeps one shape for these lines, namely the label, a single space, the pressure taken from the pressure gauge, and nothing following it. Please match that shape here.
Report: 8.8 MPa
